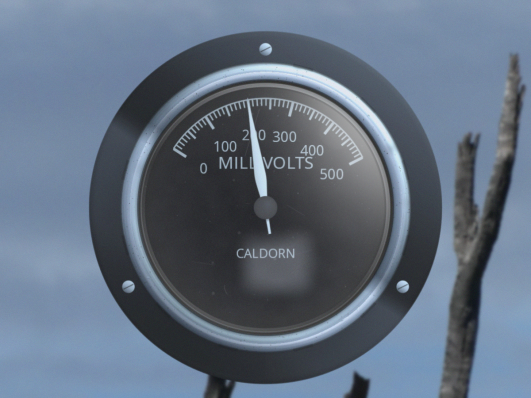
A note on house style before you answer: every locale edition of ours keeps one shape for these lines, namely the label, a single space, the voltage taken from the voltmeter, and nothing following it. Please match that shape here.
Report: 200 mV
